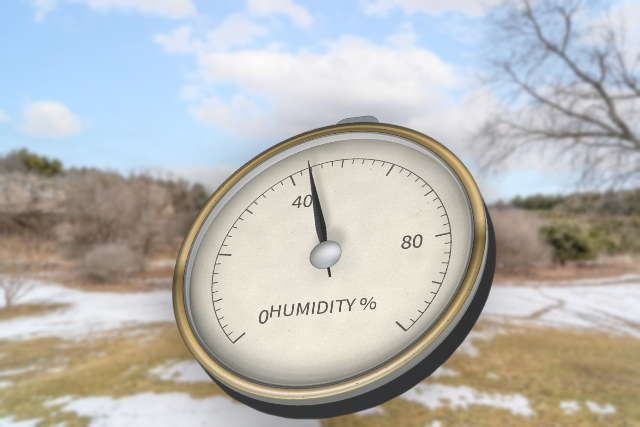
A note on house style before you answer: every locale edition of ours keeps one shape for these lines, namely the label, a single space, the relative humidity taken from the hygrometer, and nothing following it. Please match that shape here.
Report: 44 %
